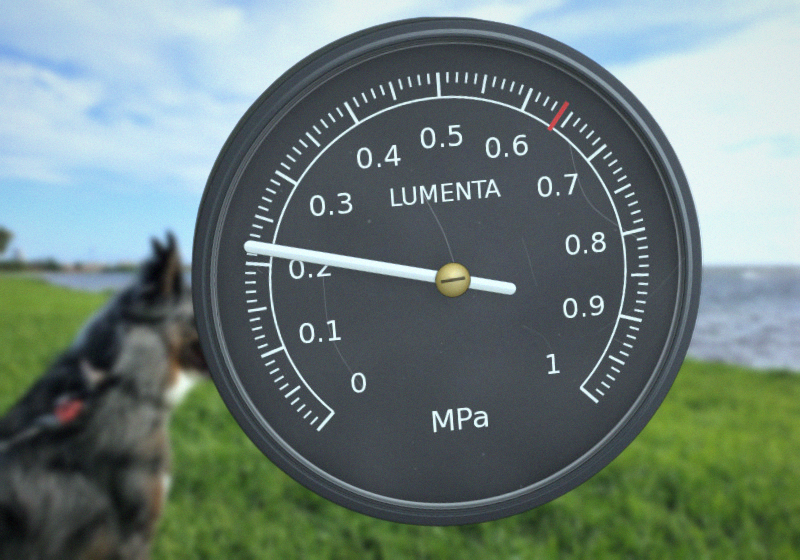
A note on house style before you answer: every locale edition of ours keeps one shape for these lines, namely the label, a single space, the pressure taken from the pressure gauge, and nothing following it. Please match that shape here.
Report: 0.22 MPa
